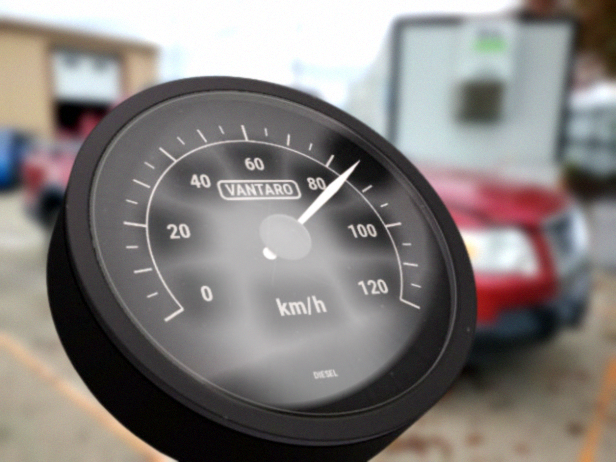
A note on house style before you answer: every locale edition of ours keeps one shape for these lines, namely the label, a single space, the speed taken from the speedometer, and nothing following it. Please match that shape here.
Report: 85 km/h
